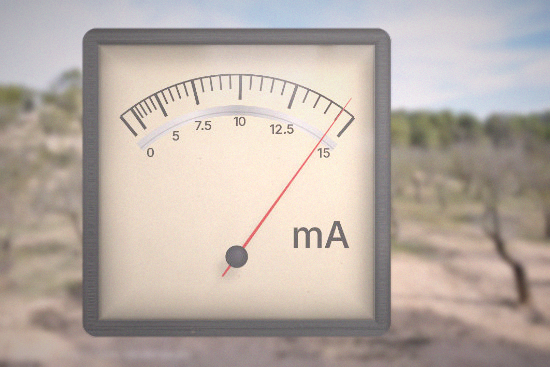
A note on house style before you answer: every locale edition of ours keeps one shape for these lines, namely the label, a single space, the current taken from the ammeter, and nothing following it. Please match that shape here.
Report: 14.5 mA
